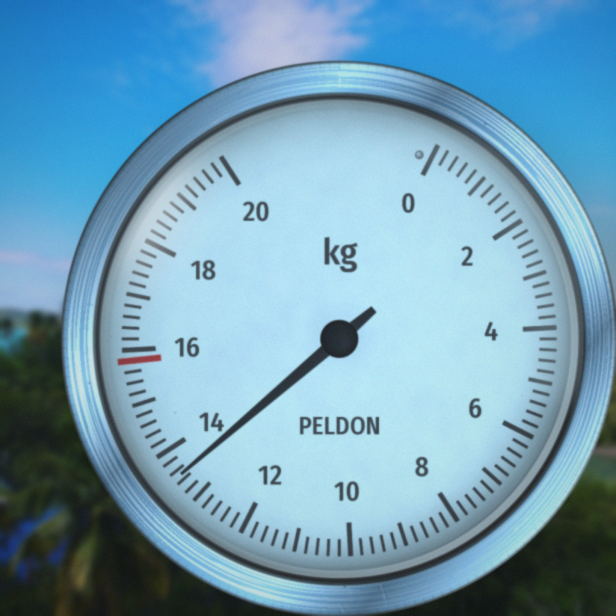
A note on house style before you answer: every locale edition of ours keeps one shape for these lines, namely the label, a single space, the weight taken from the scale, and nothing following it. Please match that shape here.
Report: 13.5 kg
